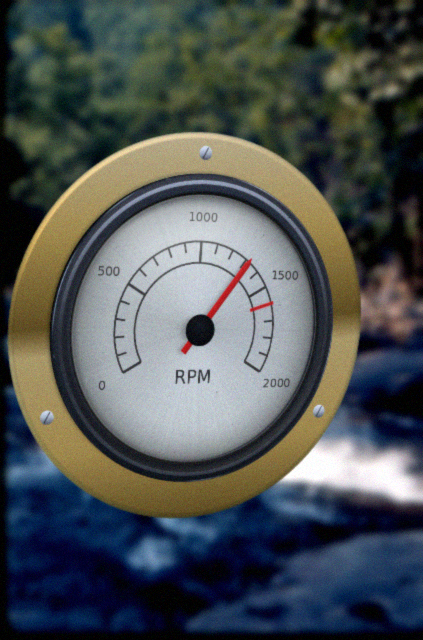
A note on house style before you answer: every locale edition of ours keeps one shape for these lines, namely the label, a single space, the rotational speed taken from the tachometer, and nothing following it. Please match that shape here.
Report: 1300 rpm
